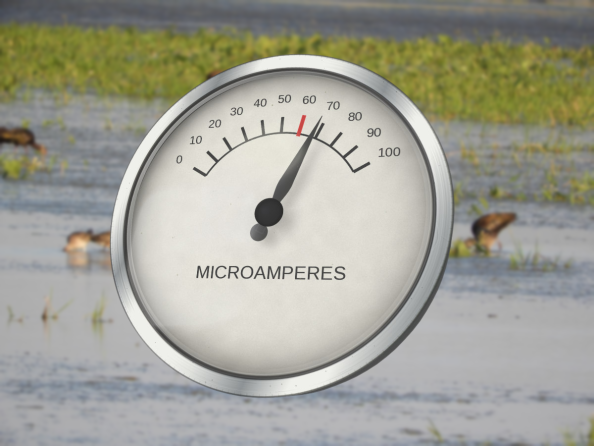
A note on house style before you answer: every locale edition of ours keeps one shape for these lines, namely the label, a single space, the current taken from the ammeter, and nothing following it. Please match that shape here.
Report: 70 µA
